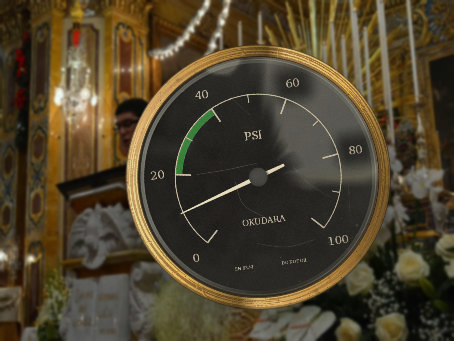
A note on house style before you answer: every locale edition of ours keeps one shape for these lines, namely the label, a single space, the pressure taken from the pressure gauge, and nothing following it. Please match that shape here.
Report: 10 psi
